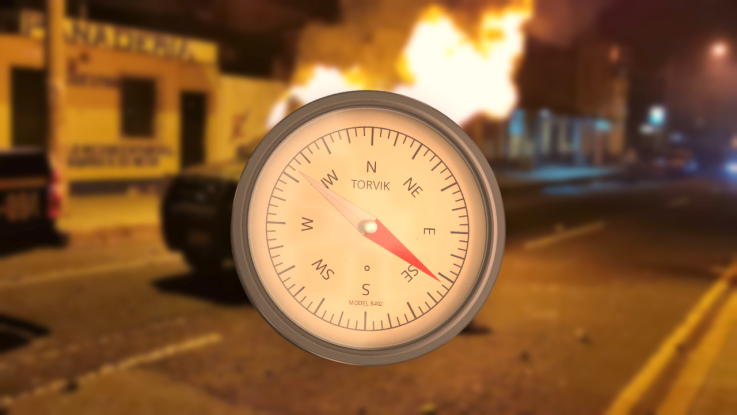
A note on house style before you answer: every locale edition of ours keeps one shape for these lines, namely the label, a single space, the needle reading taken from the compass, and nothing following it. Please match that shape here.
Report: 125 °
